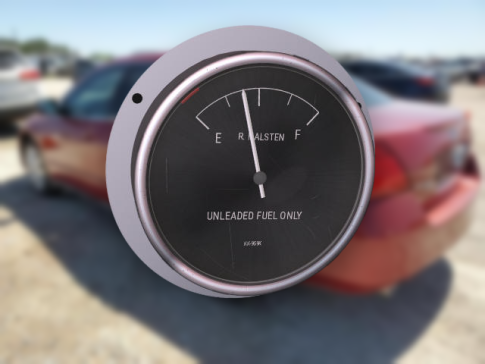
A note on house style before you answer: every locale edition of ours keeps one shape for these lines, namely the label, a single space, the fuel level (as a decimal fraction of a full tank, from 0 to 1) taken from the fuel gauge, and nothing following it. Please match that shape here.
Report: 0.375
